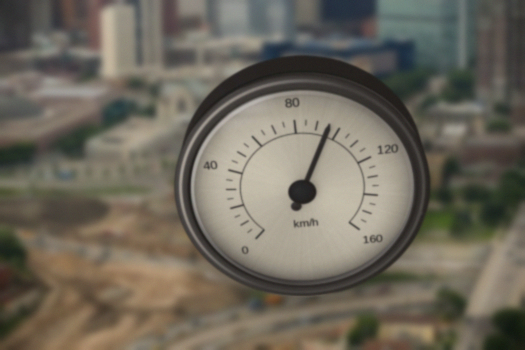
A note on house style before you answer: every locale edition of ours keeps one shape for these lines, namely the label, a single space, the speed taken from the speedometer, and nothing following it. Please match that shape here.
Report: 95 km/h
